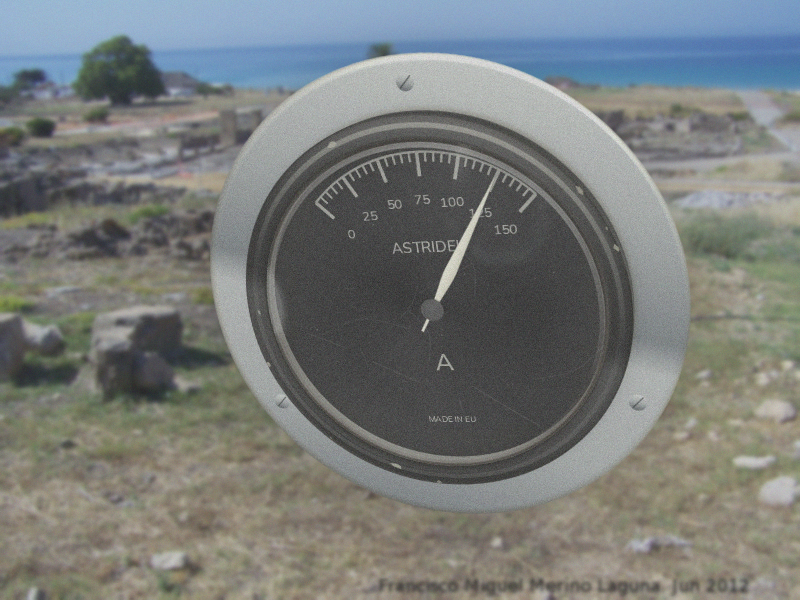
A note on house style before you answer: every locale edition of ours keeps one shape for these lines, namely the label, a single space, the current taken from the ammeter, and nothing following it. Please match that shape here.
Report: 125 A
